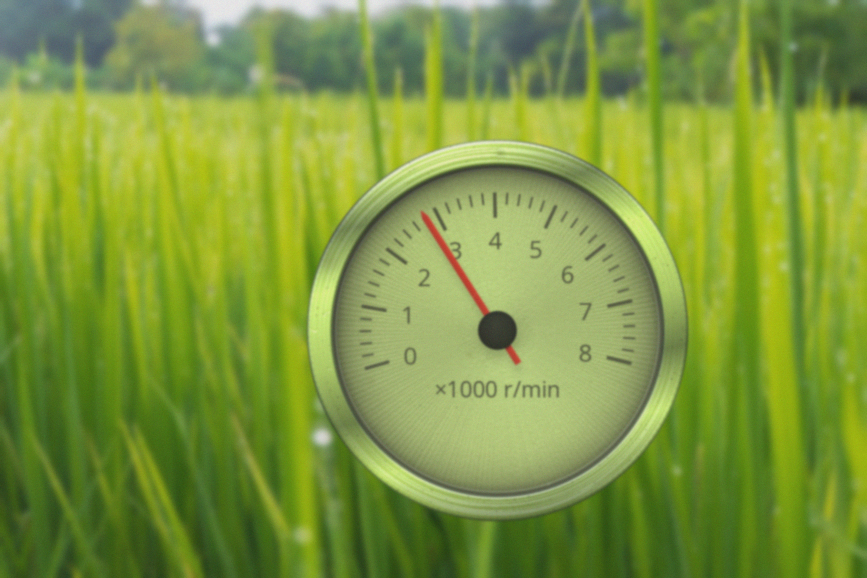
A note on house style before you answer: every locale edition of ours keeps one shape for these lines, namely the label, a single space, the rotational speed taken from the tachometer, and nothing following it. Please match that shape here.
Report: 2800 rpm
